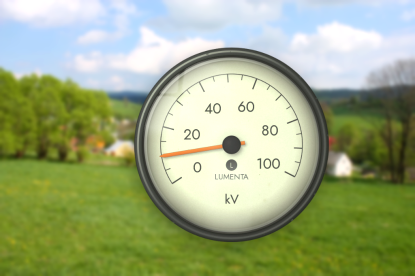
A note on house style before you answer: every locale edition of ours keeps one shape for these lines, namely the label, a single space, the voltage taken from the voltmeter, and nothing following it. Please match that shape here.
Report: 10 kV
